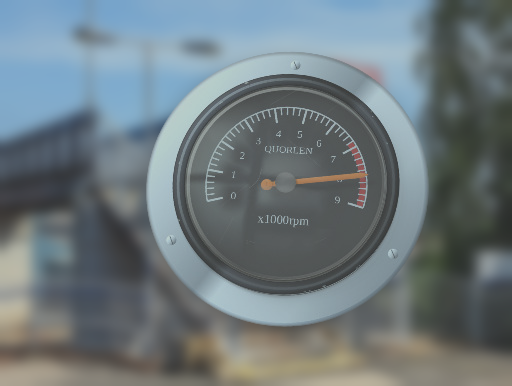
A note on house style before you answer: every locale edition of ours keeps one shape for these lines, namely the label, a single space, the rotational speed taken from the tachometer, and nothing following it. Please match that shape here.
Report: 8000 rpm
